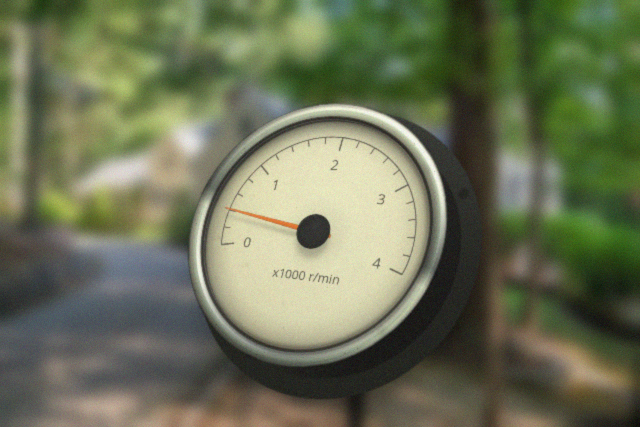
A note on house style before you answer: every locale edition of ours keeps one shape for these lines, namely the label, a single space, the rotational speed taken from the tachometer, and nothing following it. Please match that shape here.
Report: 400 rpm
